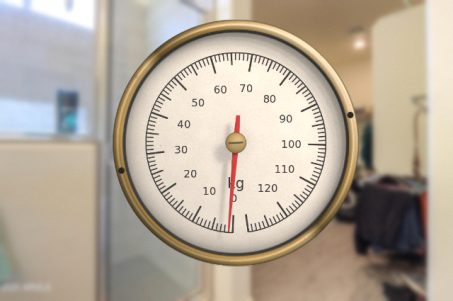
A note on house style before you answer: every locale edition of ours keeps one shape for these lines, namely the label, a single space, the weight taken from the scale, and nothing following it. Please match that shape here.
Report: 1 kg
